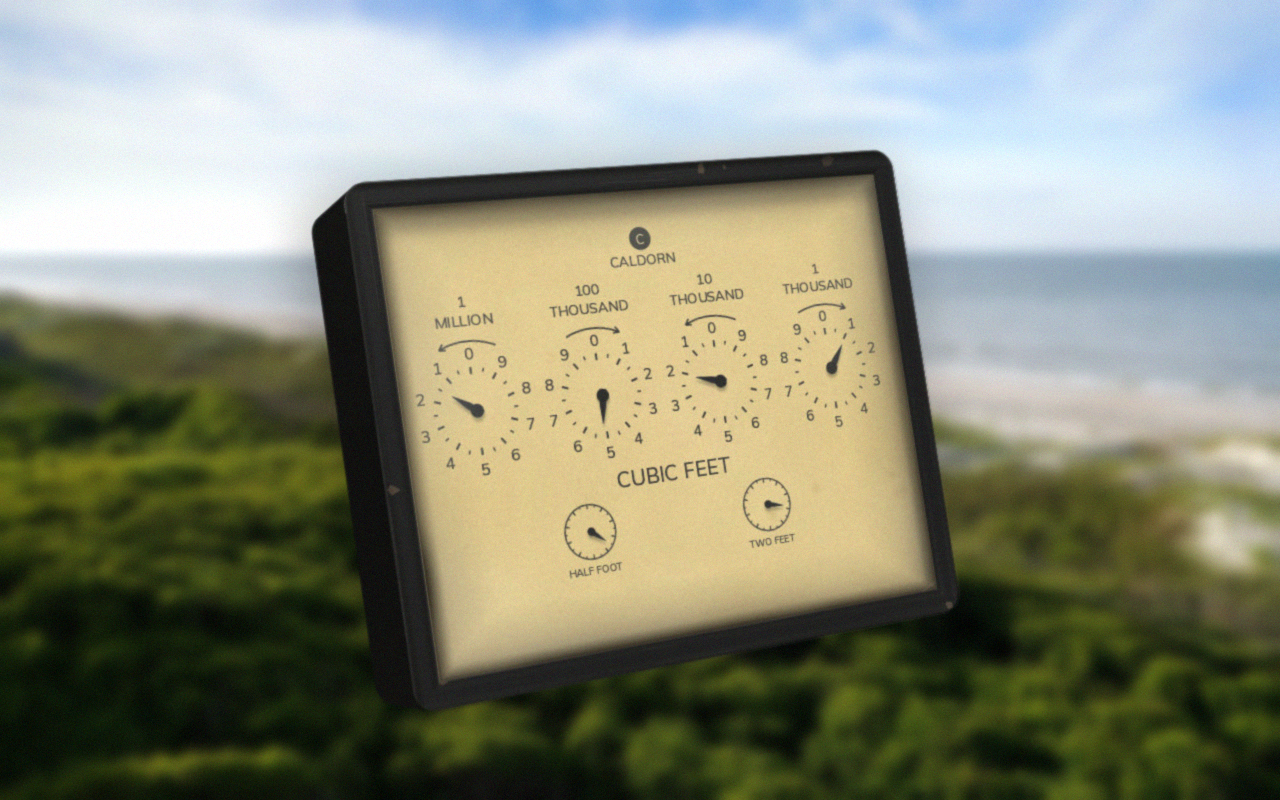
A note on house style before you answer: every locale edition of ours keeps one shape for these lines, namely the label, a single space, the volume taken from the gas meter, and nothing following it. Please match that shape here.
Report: 152100 ft³
